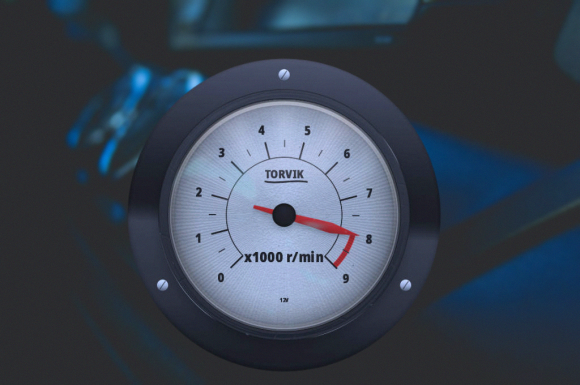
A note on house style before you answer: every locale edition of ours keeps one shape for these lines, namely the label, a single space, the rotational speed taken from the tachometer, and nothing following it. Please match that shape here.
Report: 8000 rpm
